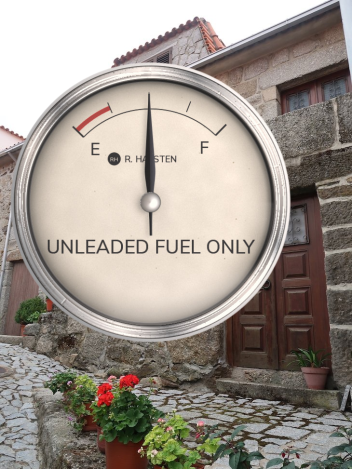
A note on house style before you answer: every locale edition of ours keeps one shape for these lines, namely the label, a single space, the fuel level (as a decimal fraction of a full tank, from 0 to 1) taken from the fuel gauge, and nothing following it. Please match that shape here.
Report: 0.5
